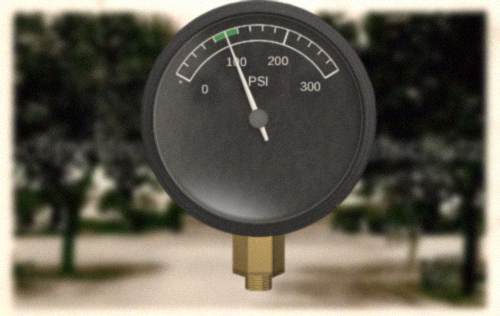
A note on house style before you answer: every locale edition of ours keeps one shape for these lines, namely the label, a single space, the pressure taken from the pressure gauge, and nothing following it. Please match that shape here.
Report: 100 psi
